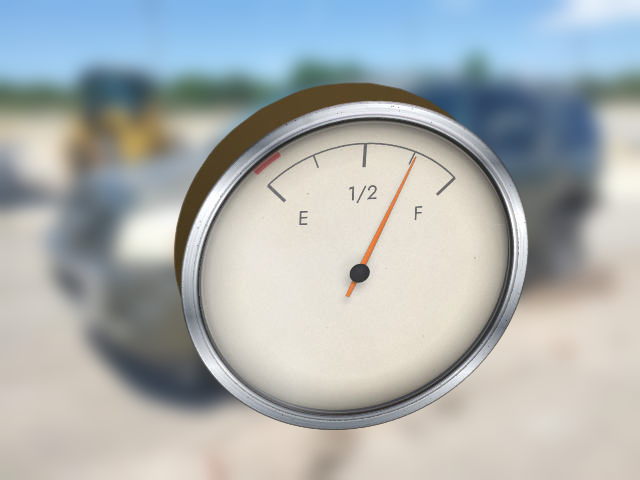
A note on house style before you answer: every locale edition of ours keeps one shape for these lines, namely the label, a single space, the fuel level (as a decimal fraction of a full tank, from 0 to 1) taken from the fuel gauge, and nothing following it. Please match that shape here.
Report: 0.75
